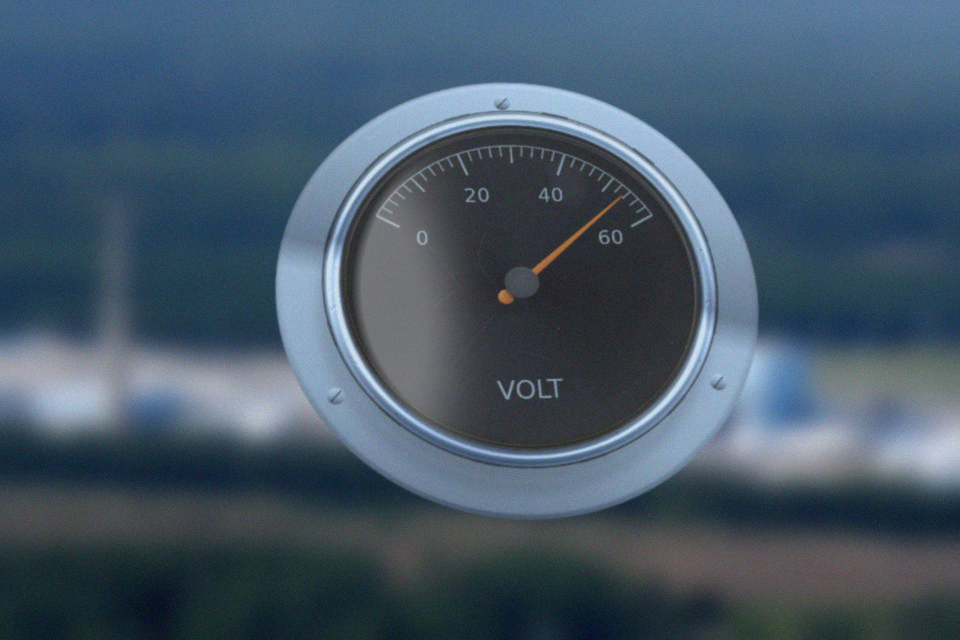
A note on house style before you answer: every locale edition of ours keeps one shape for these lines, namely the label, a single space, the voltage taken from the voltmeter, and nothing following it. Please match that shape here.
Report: 54 V
